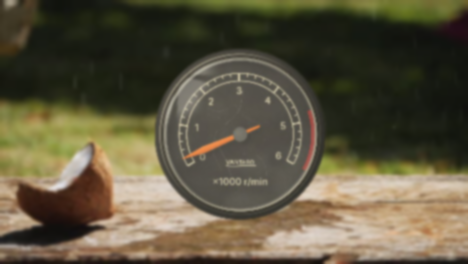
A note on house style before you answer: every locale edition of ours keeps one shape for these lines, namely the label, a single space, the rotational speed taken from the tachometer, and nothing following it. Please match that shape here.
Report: 200 rpm
